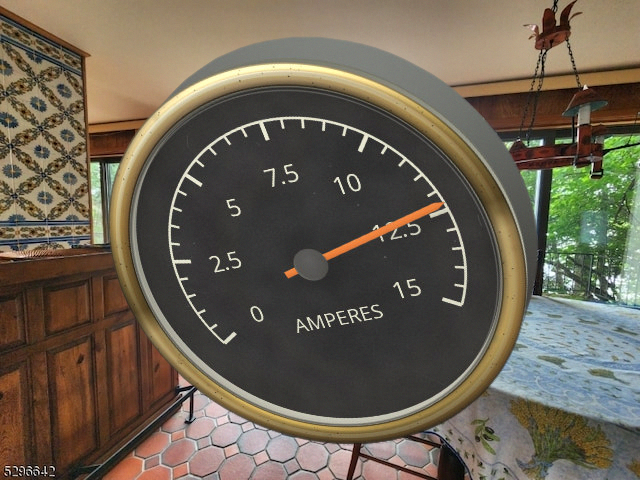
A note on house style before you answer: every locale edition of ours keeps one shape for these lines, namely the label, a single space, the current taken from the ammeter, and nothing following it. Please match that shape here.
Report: 12.25 A
